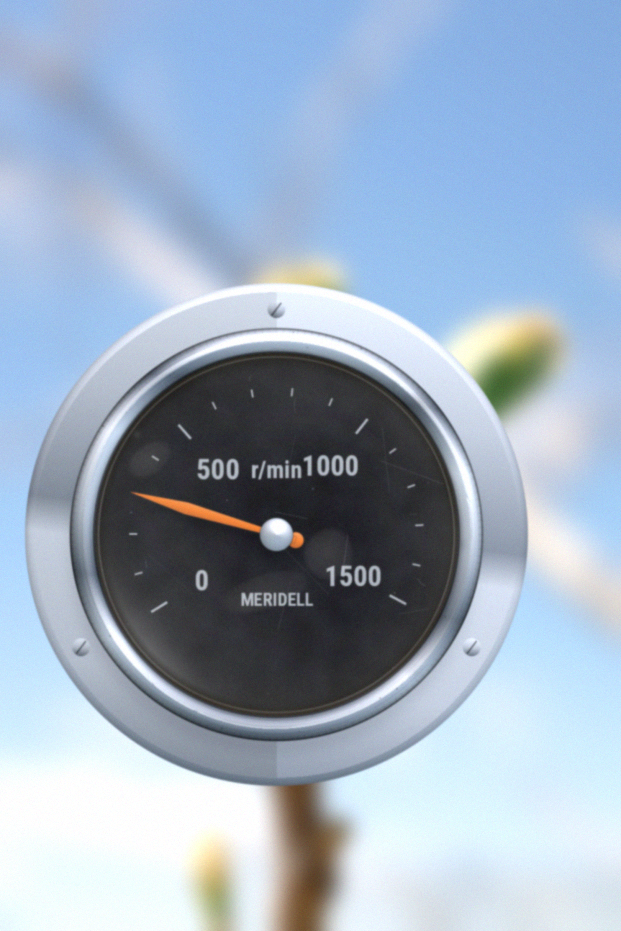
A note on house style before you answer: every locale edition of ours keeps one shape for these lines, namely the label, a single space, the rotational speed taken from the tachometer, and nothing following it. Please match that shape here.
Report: 300 rpm
